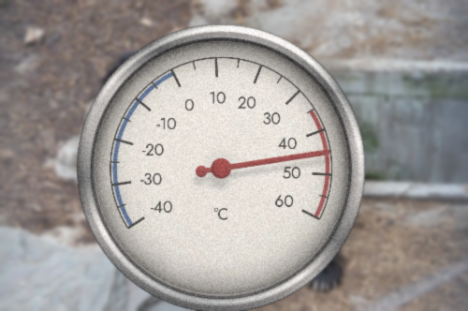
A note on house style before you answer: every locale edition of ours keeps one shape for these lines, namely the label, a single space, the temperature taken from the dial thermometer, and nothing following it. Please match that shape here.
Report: 45 °C
